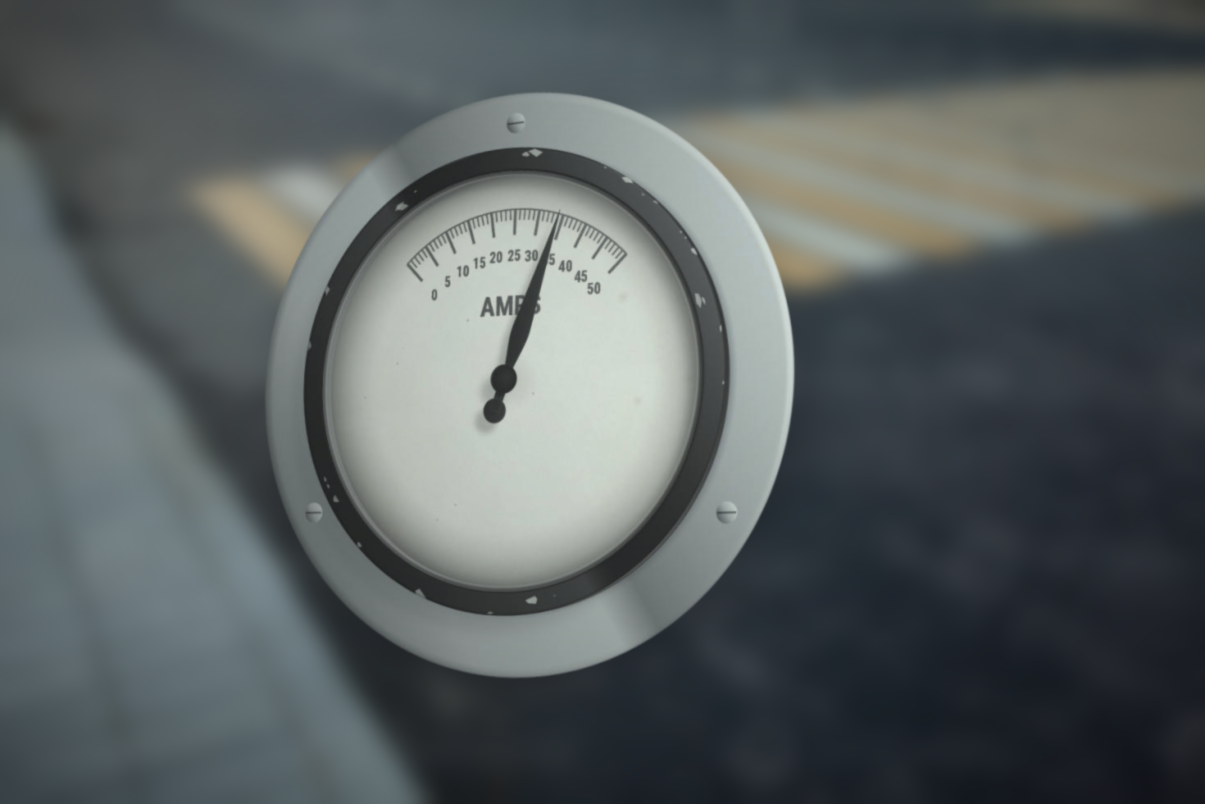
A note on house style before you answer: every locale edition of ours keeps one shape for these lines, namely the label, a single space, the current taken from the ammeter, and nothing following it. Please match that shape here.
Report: 35 A
